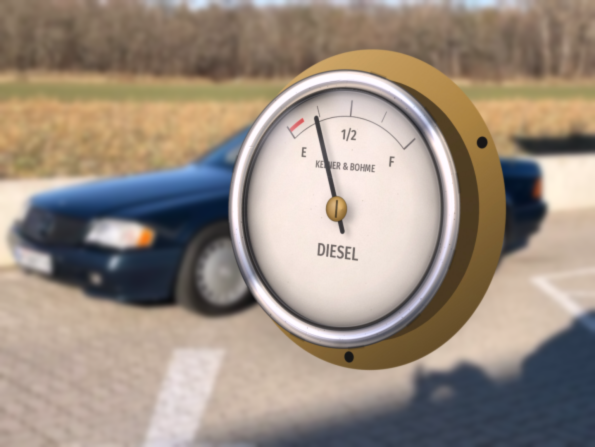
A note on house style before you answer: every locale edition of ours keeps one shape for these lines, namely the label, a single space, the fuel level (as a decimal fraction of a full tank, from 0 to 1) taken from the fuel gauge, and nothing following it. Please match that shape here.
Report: 0.25
